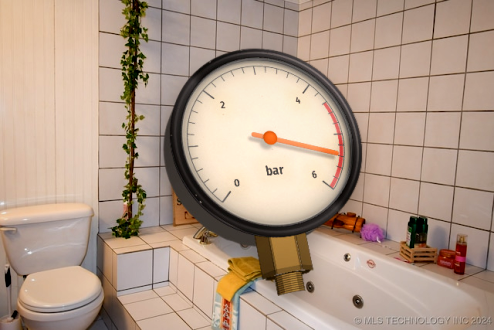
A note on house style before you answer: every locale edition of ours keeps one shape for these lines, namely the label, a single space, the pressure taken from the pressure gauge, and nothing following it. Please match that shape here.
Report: 5.4 bar
